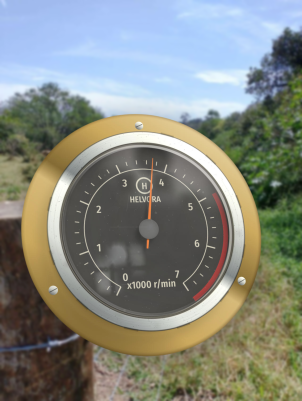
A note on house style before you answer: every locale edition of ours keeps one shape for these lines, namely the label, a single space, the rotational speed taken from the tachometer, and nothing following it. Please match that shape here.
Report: 3700 rpm
